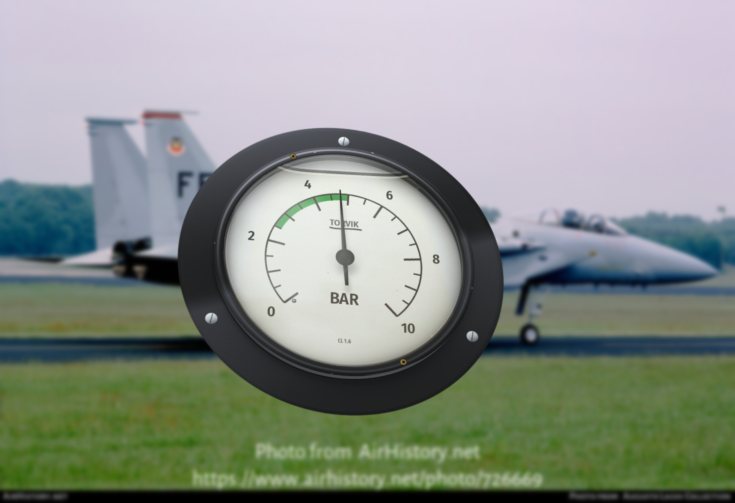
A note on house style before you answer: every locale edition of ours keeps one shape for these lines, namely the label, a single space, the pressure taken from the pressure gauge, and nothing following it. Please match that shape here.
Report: 4.75 bar
